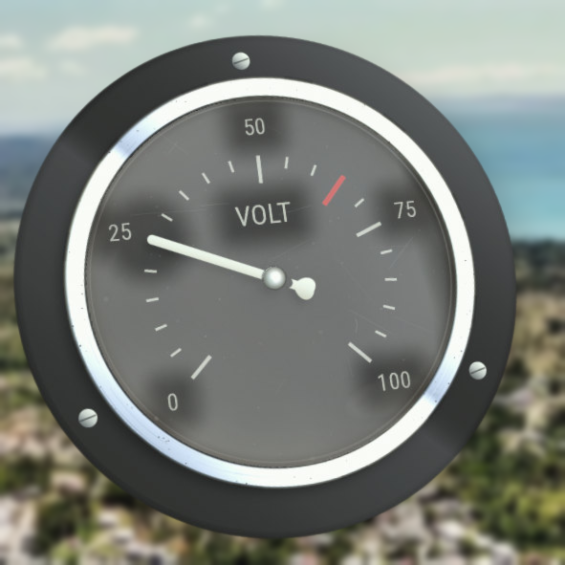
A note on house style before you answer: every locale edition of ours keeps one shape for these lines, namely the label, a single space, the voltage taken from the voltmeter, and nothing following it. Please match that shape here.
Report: 25 V
